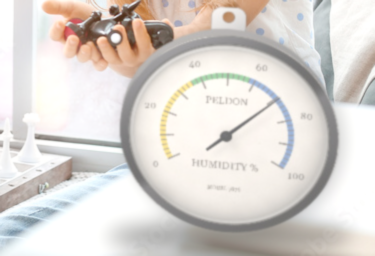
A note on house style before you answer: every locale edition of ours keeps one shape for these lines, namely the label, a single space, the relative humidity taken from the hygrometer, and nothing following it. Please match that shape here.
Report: 70 %
